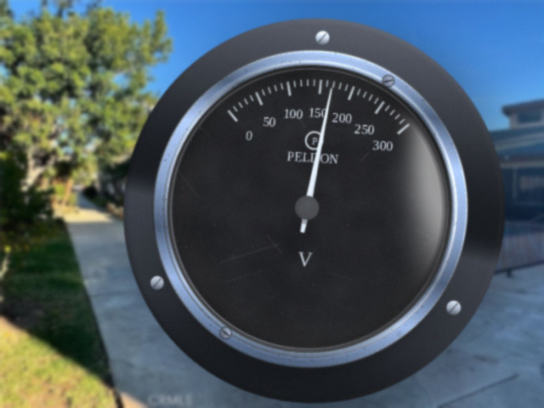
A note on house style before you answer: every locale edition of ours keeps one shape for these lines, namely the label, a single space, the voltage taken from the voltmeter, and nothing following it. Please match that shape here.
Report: 170 V
